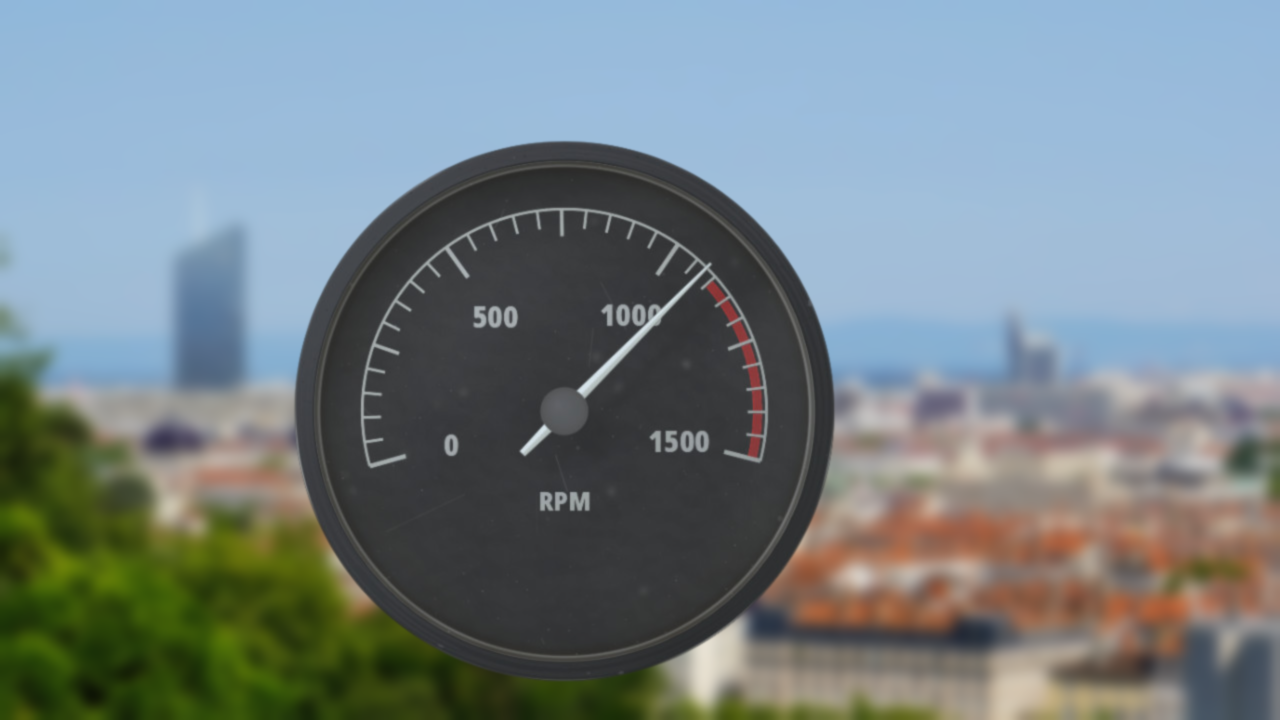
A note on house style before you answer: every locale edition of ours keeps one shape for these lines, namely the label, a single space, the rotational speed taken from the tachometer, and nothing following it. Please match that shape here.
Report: 1075 rpm
